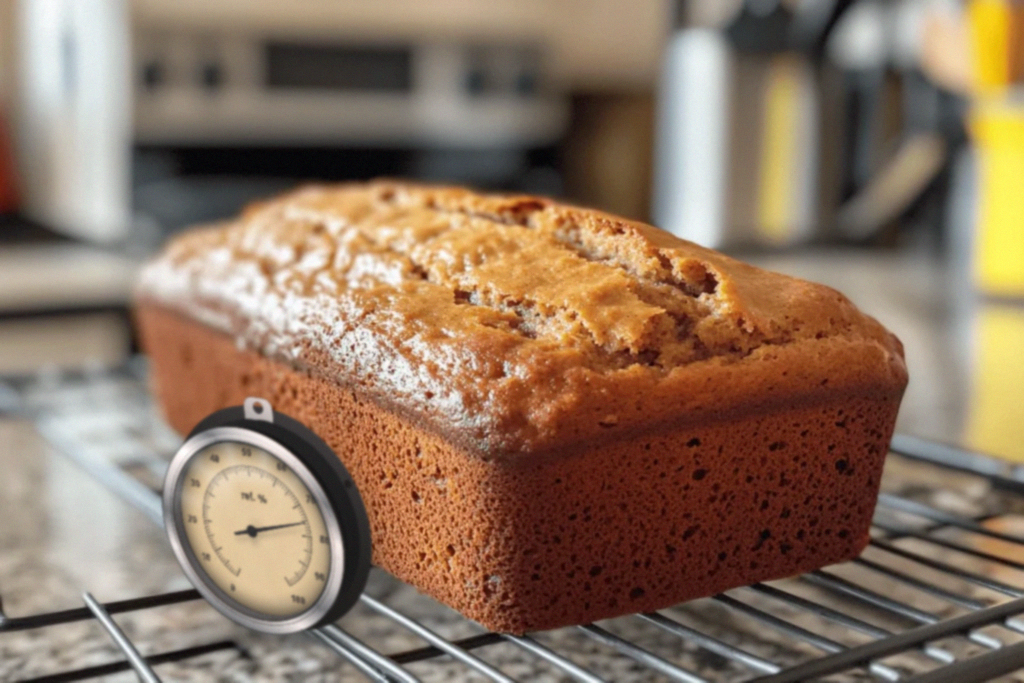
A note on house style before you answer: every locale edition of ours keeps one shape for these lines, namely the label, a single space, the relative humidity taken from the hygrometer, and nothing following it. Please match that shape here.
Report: 75 %
